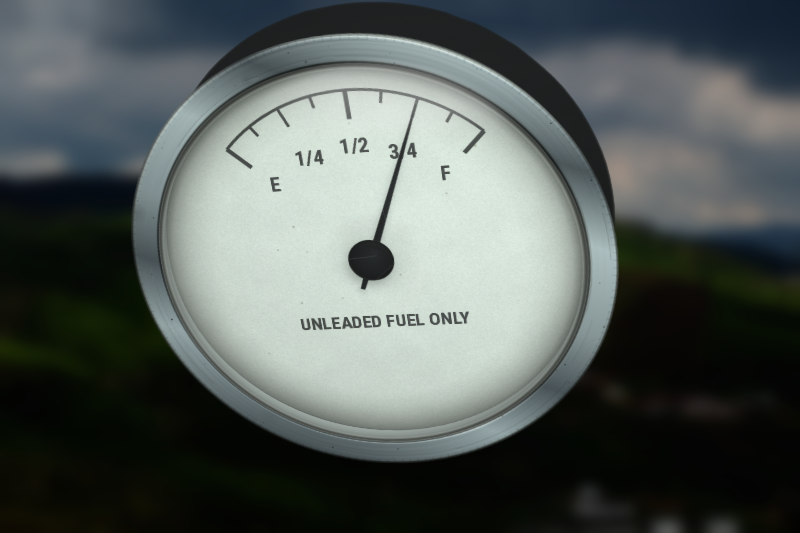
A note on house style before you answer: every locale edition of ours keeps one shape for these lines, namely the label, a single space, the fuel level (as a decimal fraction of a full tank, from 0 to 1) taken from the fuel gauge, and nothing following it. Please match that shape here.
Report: 0.75
